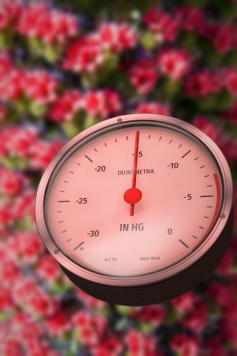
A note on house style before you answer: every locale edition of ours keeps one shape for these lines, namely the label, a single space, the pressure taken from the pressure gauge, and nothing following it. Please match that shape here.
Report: -15 inHg
